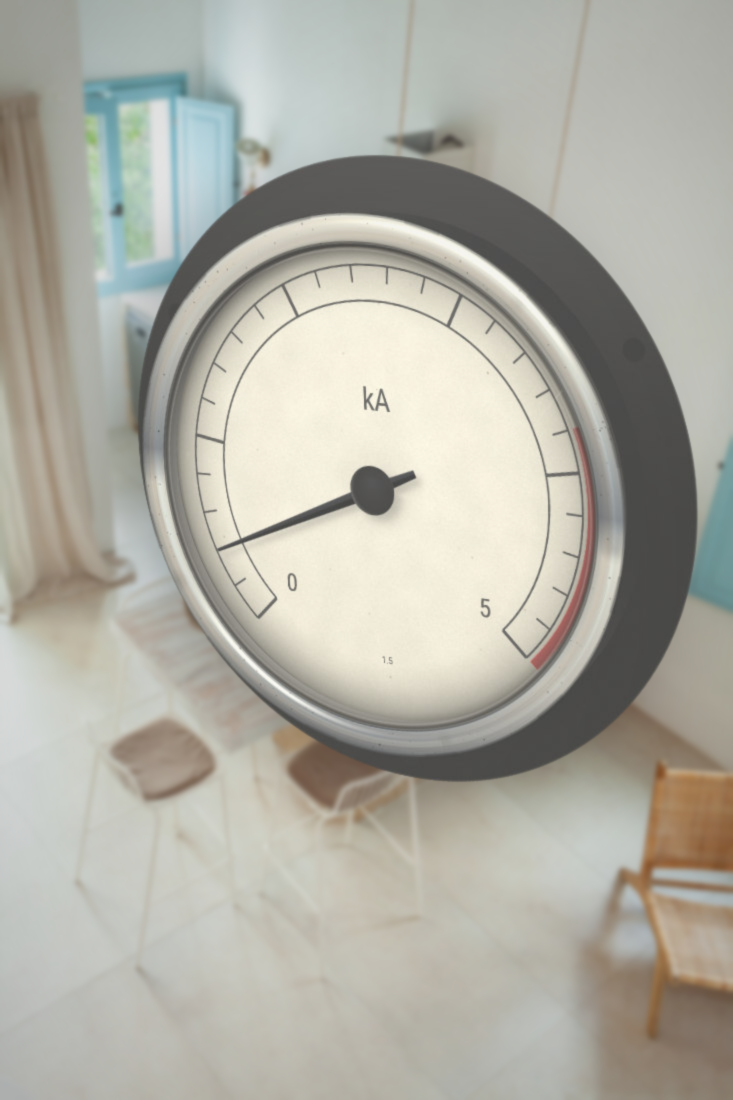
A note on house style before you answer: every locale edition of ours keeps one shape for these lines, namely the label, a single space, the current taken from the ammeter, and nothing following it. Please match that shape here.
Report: 0.4 kA
